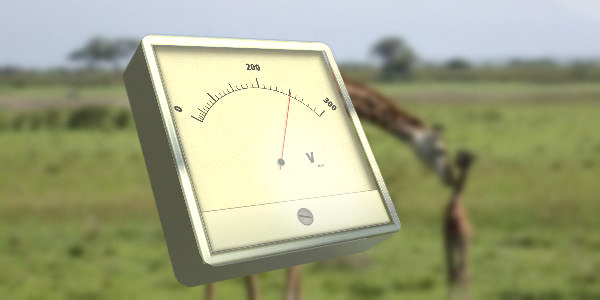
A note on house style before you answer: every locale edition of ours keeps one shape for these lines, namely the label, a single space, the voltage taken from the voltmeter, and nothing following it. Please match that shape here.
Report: 250 V
